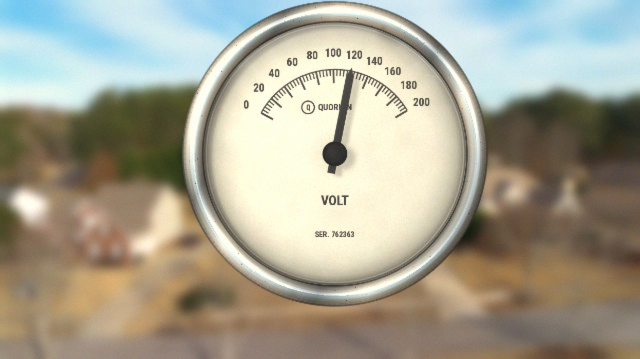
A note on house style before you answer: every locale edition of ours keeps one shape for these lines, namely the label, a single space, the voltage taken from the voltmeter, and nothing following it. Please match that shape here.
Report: 120 V
